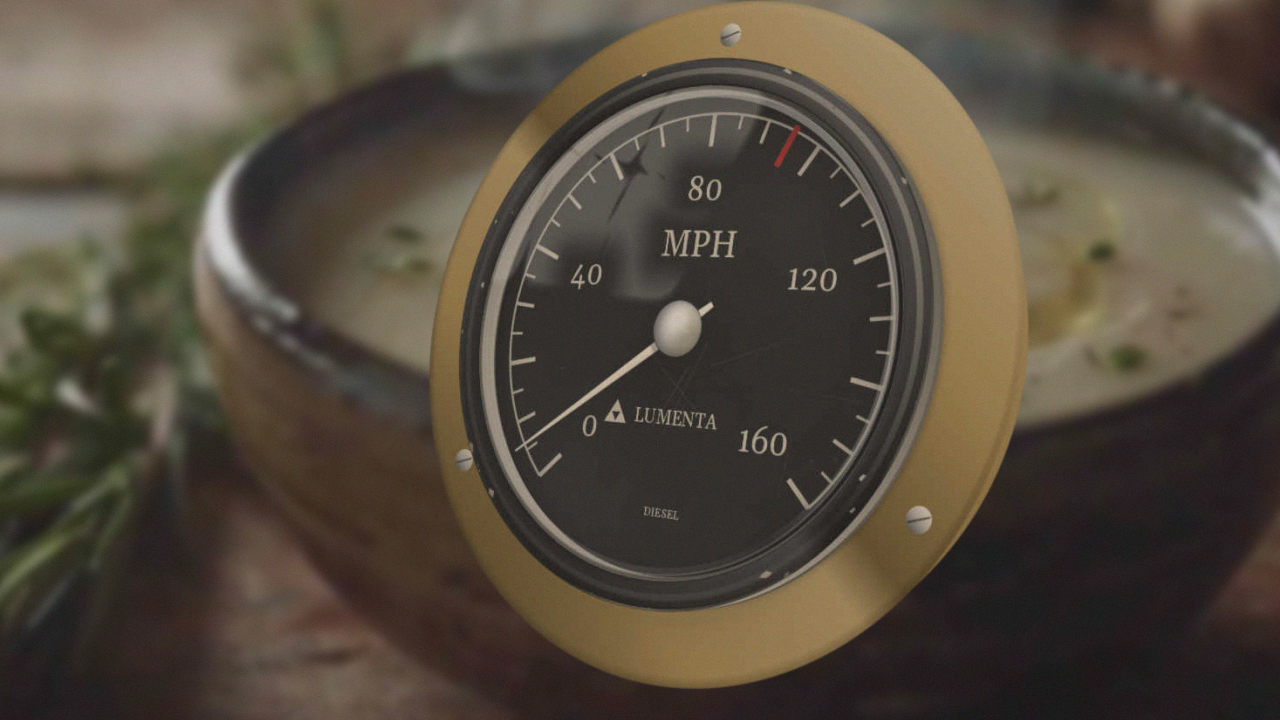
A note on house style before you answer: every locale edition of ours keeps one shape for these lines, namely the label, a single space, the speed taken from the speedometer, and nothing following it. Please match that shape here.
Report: 5 mph
